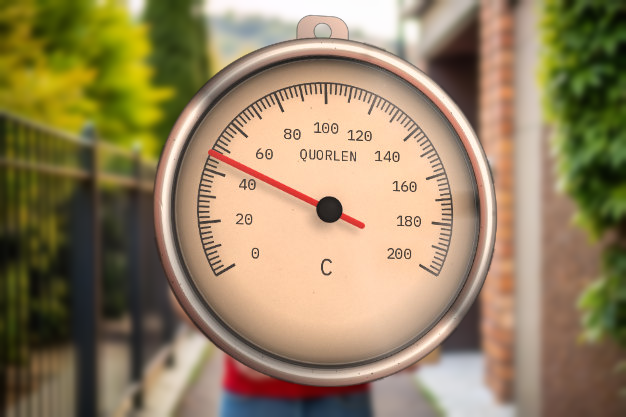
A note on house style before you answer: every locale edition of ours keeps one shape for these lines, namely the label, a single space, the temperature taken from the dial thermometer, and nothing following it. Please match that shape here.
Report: 46 °C
